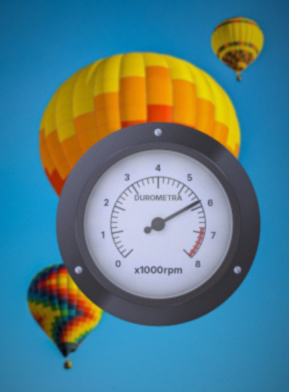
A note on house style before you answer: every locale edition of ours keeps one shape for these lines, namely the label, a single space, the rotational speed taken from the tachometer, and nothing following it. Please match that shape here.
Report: 5800 rpm
